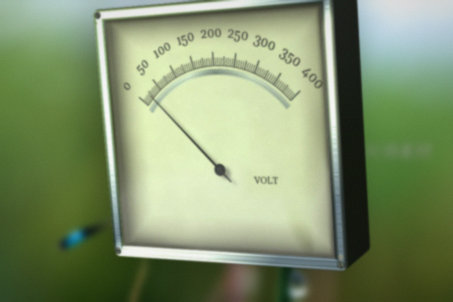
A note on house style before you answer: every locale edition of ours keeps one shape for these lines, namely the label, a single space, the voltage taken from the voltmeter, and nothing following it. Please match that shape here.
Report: 25 V
